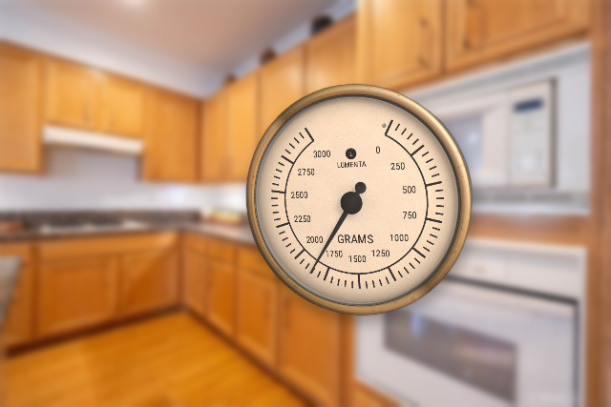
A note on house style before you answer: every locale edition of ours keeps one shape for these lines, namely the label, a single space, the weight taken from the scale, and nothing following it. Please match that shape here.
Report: 1850 g
